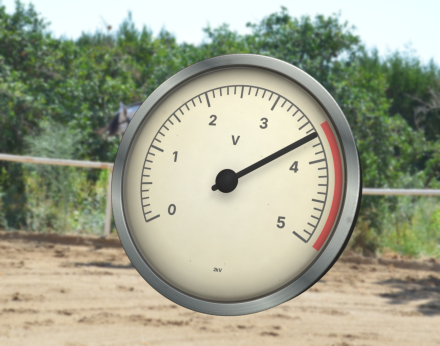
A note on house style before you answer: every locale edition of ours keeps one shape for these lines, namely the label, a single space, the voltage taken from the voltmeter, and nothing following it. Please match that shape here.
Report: 3.7 V
